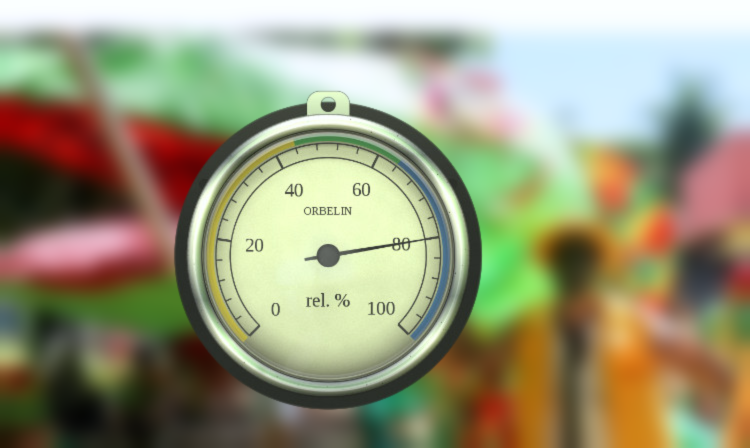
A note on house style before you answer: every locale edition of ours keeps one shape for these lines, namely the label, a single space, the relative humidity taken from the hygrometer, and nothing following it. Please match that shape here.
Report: 80 %
